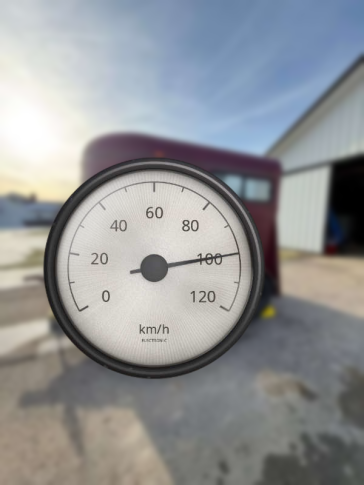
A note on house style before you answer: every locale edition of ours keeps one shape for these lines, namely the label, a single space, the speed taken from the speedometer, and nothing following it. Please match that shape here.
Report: 100 km/h
